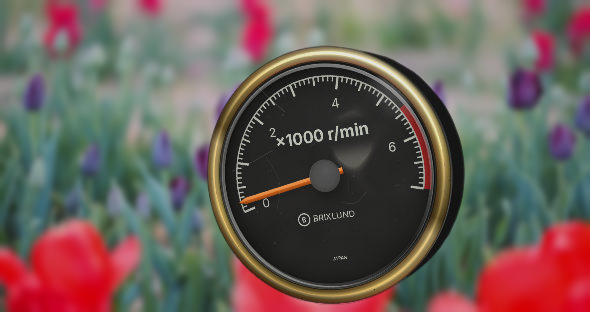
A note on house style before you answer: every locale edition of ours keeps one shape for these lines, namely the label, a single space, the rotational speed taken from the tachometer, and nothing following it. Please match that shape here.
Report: 200 rpm
